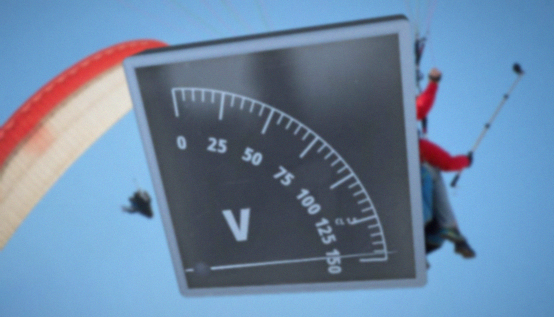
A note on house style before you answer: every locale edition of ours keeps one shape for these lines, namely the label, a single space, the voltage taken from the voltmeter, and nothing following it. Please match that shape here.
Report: 145 V
